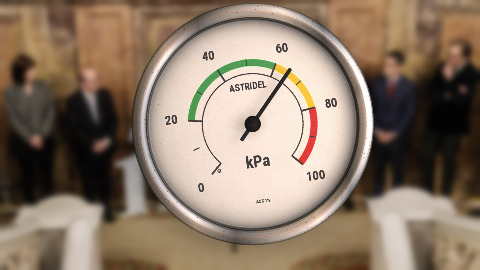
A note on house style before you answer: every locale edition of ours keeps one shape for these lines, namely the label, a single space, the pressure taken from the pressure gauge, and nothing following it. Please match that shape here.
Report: 65 kPa
